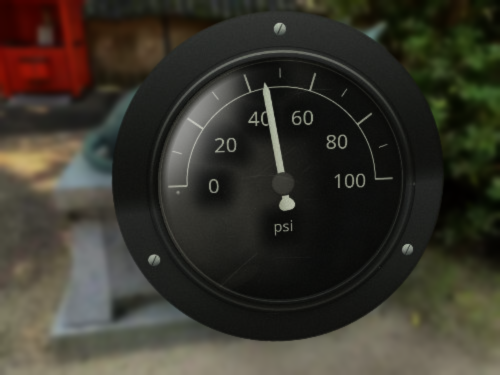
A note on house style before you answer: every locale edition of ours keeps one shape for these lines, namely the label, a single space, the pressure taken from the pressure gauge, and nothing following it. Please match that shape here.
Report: 45 psi
